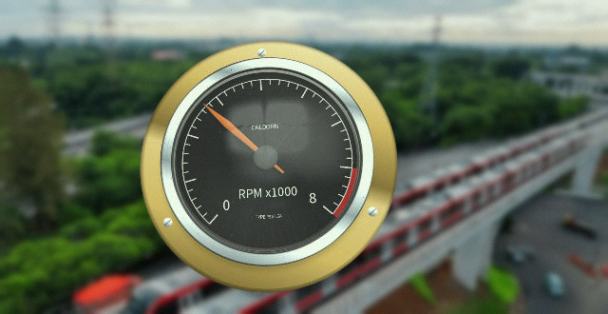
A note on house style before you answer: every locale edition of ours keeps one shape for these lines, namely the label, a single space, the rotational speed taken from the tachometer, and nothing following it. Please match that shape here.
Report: 2700 rpm
